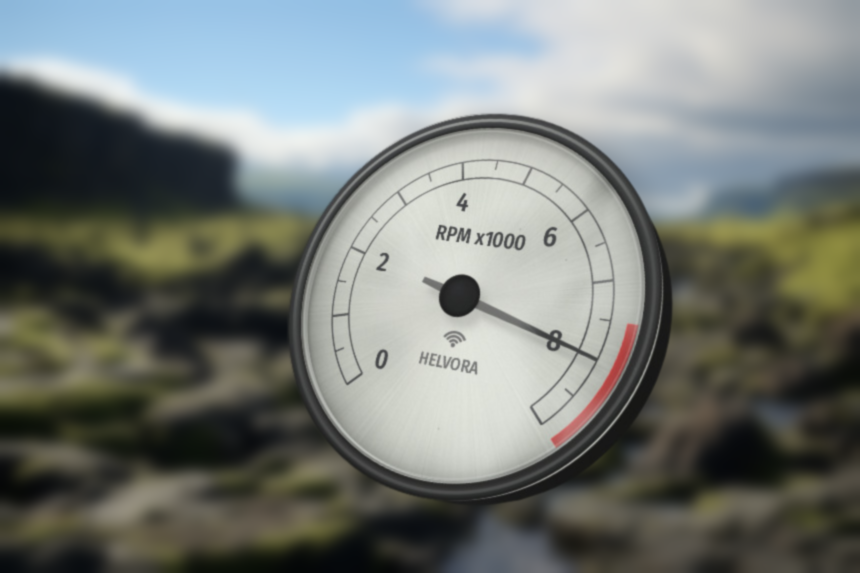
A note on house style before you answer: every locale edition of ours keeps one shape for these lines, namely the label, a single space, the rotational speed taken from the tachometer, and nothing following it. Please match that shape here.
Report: 8000 rpm
